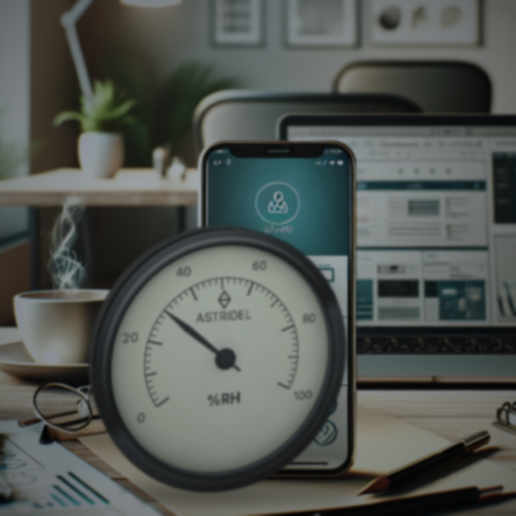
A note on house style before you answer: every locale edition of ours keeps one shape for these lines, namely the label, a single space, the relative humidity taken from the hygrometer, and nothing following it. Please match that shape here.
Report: 30 %
